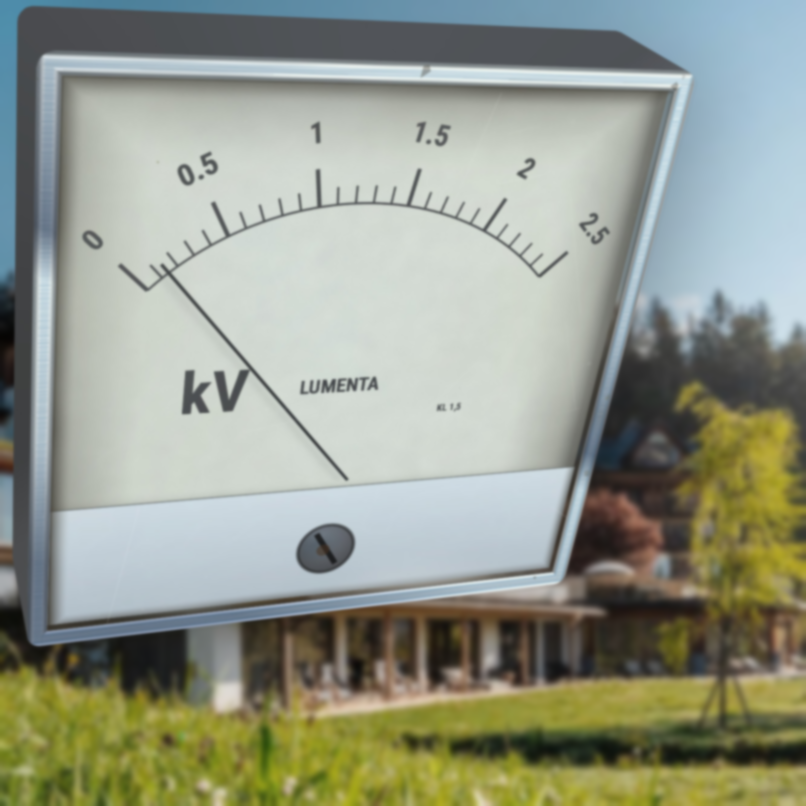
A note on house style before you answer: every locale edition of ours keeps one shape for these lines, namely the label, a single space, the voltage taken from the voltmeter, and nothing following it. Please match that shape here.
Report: 0.15 kV
